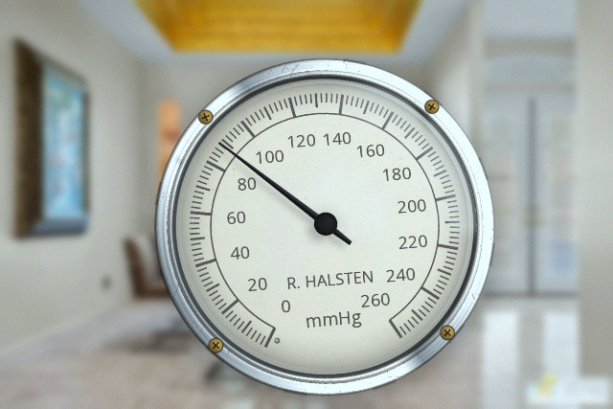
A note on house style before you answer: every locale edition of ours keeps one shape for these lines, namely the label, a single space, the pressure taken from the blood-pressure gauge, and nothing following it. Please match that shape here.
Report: 88 mmHg
